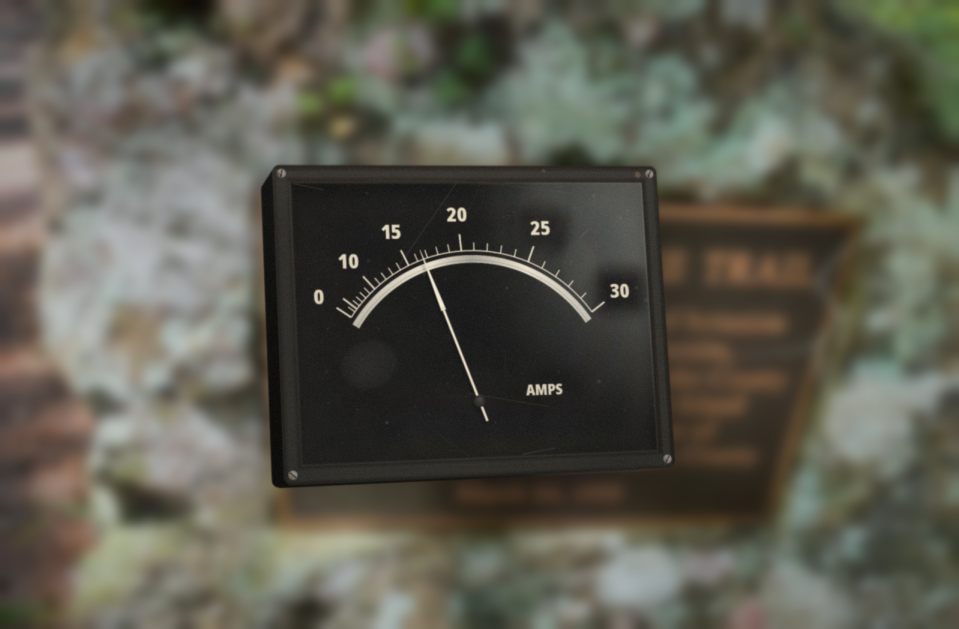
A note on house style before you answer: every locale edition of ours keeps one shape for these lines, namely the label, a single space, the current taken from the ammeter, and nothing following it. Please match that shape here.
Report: 16.5 A
